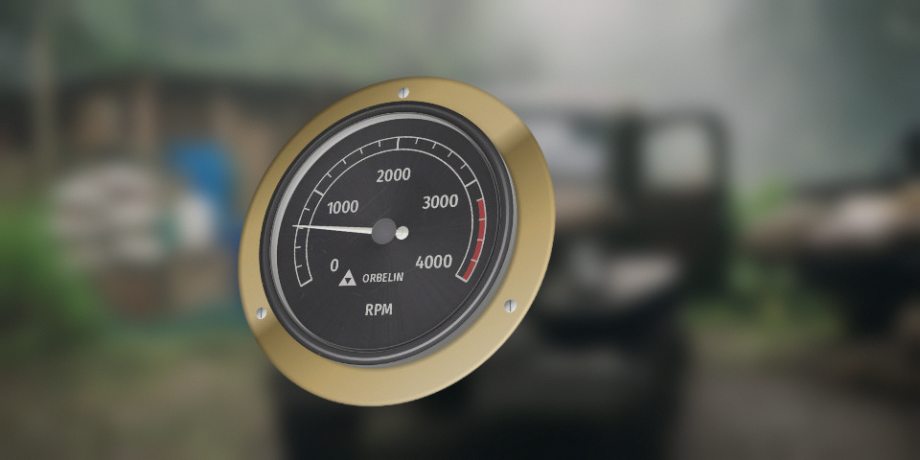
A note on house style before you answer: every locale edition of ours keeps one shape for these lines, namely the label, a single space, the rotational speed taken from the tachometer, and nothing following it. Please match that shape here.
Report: 600 rpm
